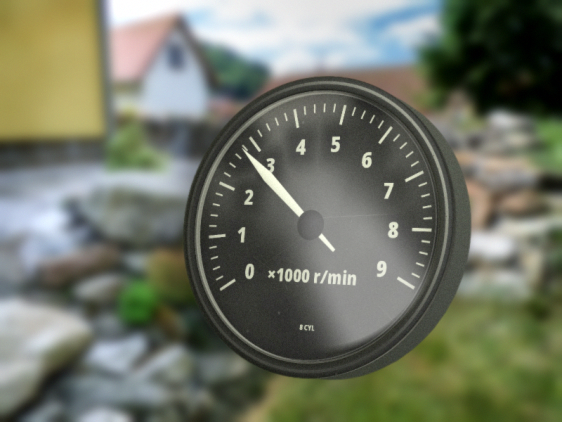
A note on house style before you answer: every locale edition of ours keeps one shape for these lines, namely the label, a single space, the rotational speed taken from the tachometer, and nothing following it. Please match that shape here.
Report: 2800 rpm
